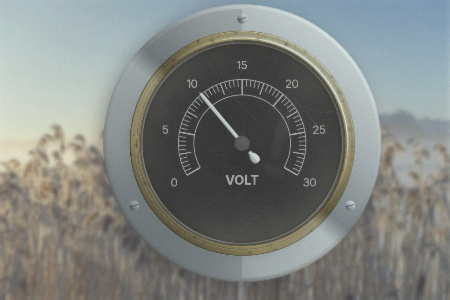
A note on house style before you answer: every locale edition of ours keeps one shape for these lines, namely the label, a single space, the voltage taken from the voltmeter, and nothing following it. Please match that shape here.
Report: 10 V
